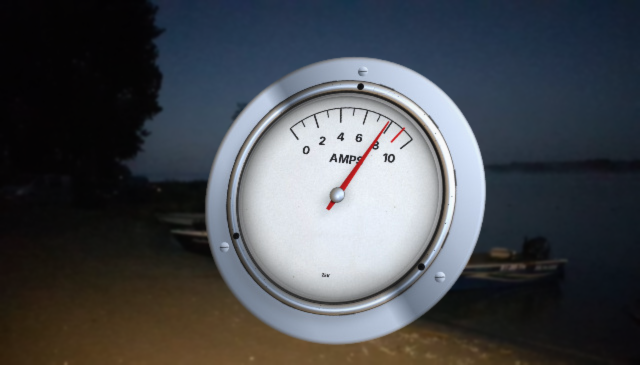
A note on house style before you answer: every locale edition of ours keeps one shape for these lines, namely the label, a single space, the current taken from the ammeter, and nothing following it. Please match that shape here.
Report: 8 A
